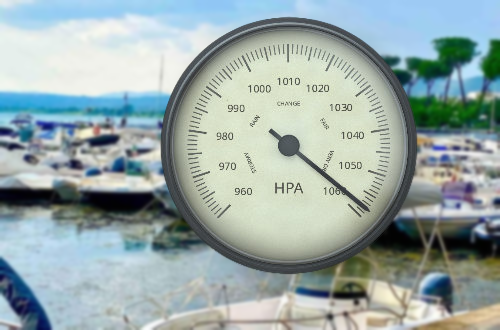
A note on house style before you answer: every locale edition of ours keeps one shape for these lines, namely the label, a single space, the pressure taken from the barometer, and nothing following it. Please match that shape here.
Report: 1058 hPa
